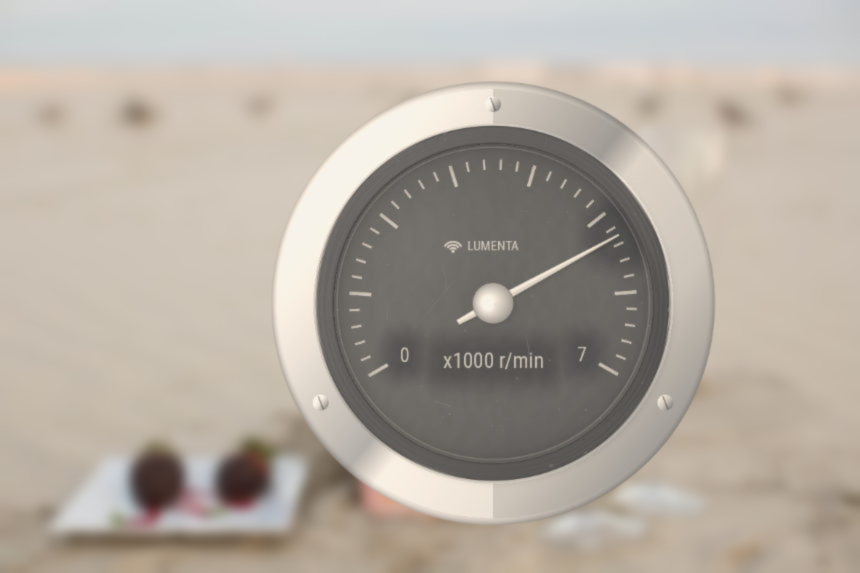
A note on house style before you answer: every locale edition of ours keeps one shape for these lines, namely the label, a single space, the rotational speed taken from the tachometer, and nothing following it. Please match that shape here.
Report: 5300 rpm
